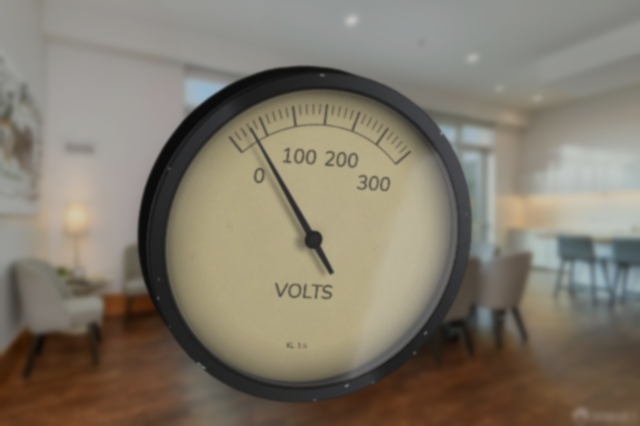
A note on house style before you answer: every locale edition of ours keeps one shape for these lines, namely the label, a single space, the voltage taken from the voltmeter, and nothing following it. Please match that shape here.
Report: 30 V
